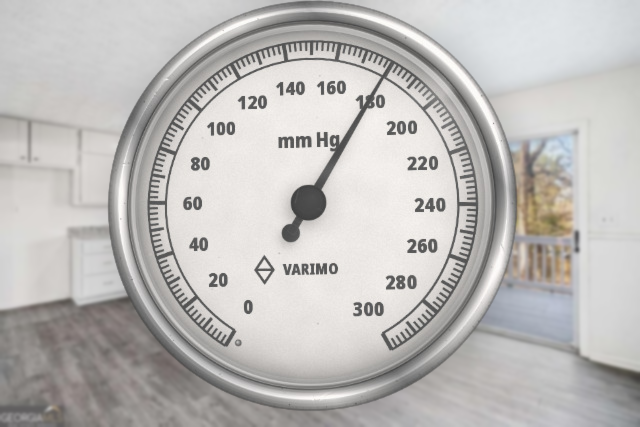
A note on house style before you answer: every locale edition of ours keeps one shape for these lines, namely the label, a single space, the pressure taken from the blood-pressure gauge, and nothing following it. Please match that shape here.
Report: 180 mmHg
